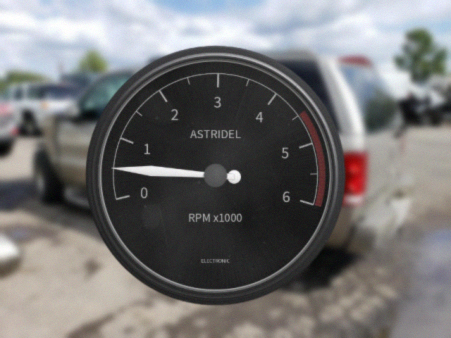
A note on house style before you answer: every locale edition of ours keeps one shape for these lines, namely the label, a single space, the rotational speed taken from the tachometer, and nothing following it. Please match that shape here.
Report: 500 rpm
